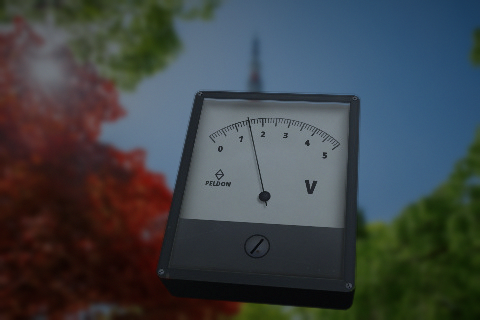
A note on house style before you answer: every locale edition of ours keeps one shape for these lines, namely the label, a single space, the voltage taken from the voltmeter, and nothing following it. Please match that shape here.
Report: 1.5 V
